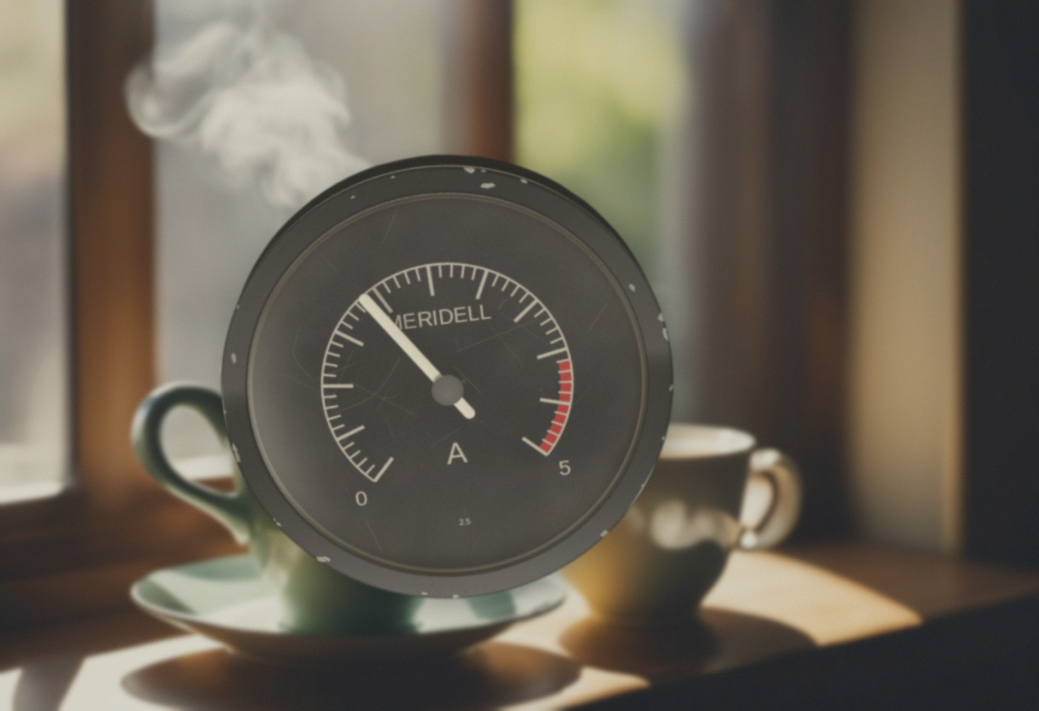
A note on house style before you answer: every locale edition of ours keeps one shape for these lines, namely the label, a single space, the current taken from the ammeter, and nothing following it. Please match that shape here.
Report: 1.9 A
